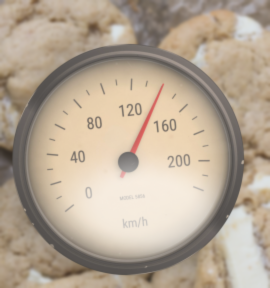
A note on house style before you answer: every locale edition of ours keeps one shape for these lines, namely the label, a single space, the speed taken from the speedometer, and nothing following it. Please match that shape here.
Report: 140 km/h
